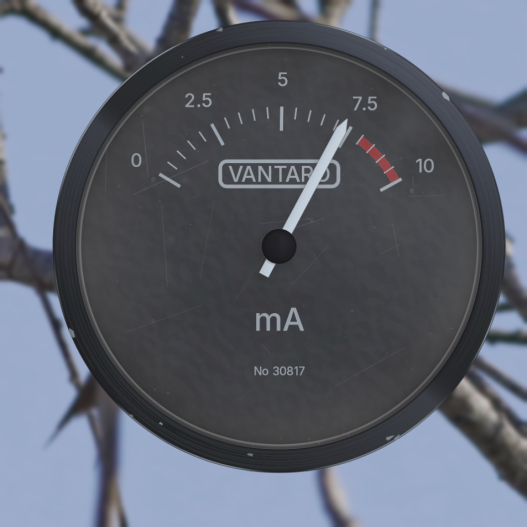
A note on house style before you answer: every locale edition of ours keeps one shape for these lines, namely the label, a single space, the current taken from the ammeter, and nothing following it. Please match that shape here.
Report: 7.25 mA
